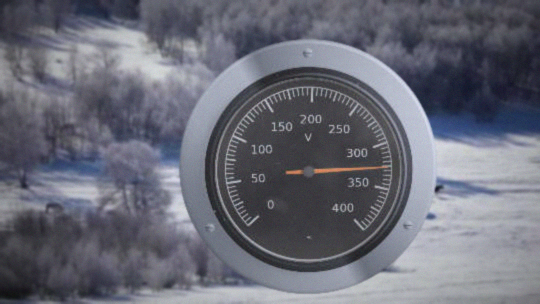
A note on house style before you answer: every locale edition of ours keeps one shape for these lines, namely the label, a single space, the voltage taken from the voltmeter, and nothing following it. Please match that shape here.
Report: 325 V
